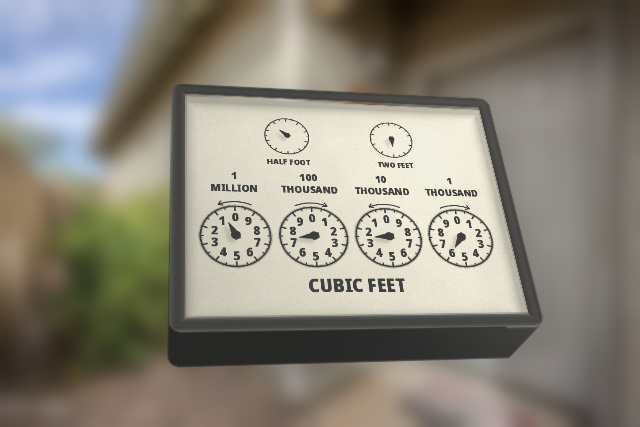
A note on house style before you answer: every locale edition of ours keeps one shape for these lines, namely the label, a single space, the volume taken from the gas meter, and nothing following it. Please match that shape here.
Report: 72600 ft³
